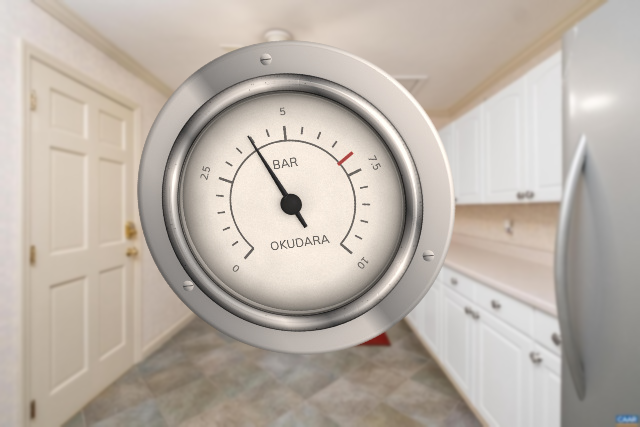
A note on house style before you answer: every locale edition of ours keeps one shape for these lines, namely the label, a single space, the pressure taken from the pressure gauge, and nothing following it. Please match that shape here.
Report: 4 bar
